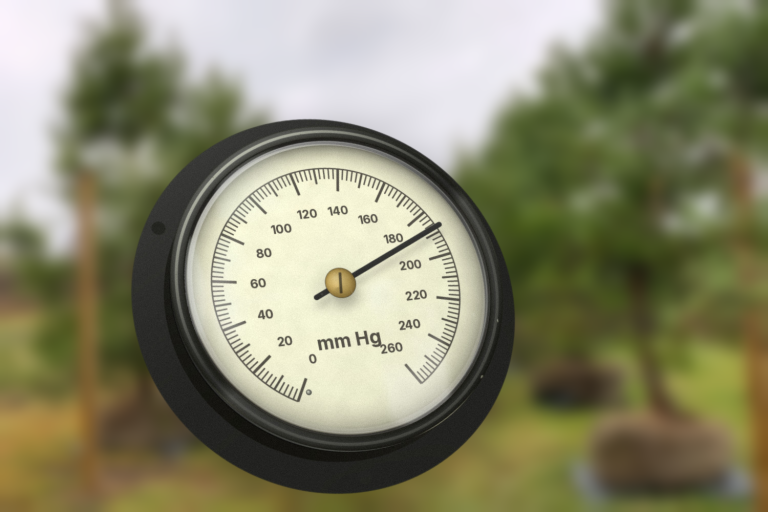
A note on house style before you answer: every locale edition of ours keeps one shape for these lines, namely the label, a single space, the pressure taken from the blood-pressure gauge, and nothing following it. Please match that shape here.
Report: 188 mmHg
